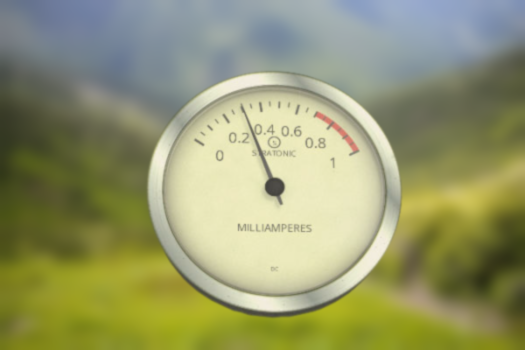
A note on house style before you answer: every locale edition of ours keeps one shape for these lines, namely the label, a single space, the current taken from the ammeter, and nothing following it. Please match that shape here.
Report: 0.3 mA
